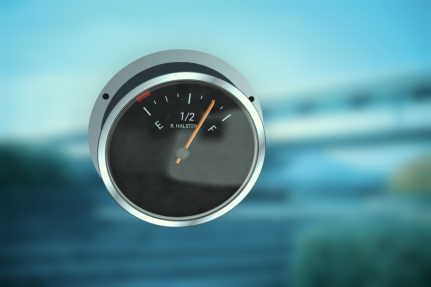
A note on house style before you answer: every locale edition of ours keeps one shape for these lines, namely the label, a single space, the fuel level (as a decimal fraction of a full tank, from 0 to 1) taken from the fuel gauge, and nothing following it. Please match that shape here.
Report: 0.75
